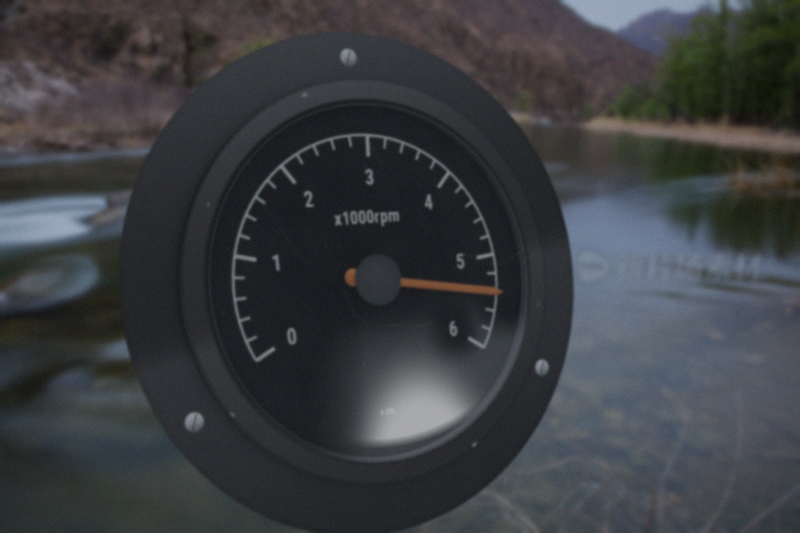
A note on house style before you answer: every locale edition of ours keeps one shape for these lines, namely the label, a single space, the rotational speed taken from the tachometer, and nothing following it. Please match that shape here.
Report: 5400 rpm
